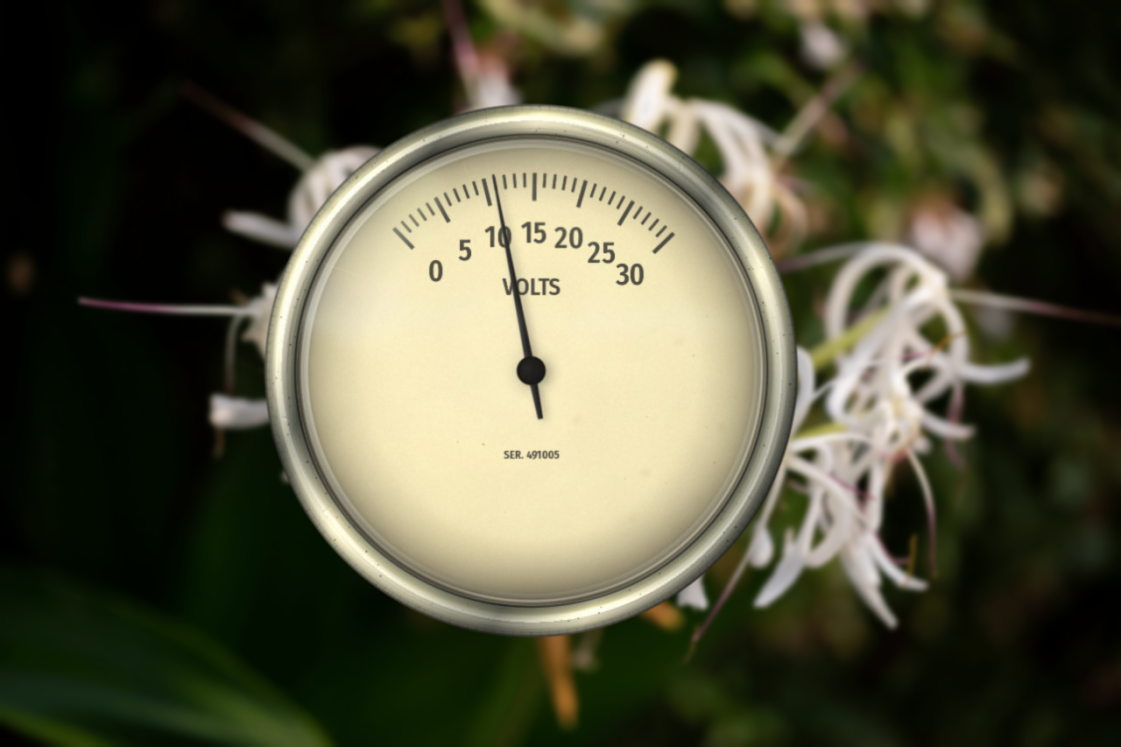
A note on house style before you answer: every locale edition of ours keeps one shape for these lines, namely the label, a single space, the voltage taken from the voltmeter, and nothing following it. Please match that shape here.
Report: 11 V
